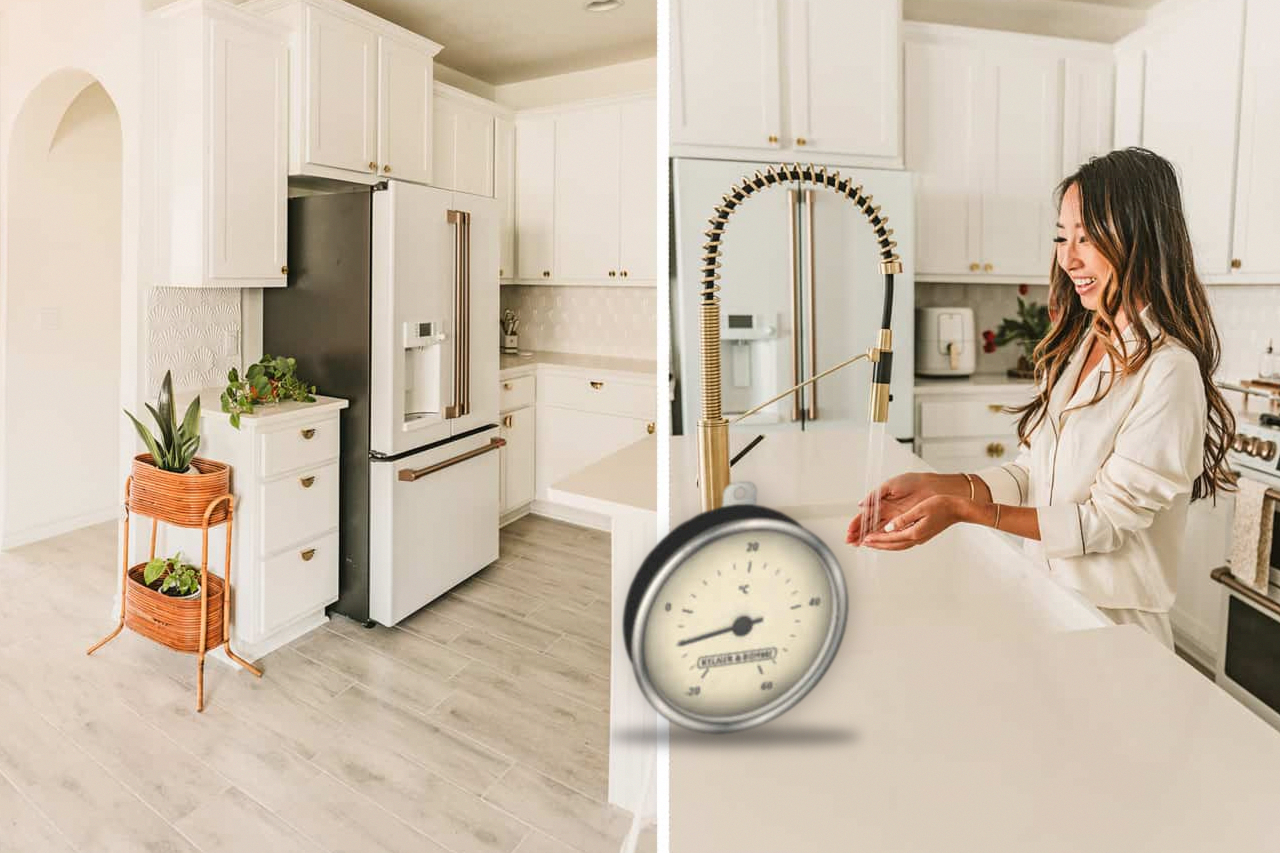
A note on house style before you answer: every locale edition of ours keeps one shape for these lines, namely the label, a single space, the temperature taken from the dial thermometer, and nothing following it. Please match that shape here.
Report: -8 °C
